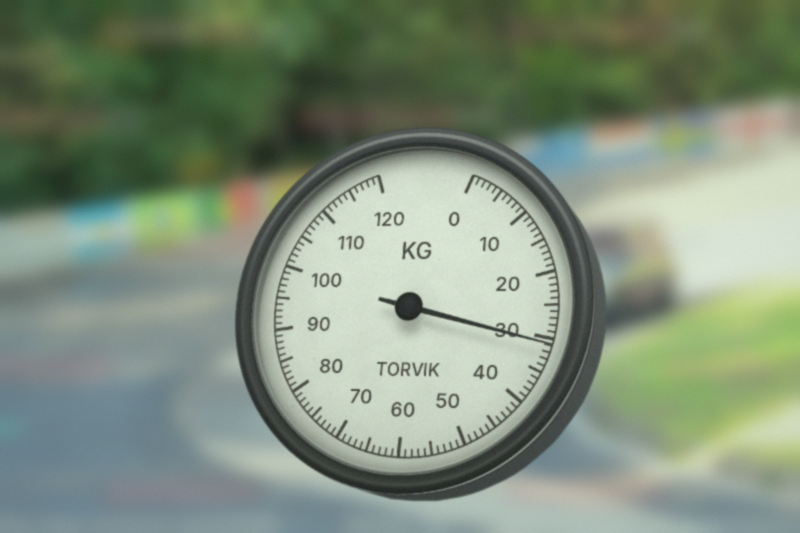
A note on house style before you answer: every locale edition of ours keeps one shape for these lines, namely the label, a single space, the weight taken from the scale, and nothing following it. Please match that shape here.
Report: 31 kg
